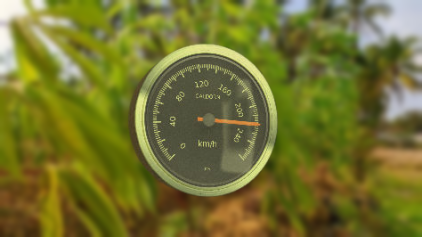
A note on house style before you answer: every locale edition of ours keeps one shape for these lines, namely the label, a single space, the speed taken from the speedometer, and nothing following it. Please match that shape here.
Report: 220 km/h
